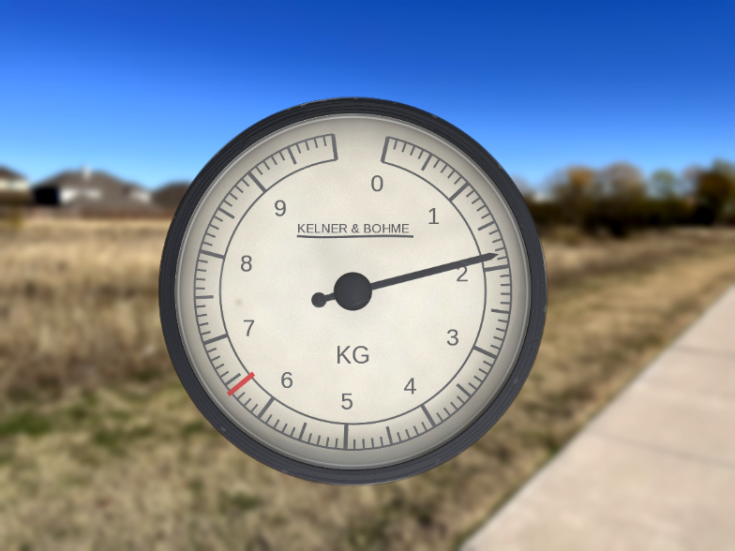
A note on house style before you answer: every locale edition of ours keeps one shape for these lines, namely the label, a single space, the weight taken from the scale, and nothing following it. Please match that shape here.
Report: 1.85 kg
